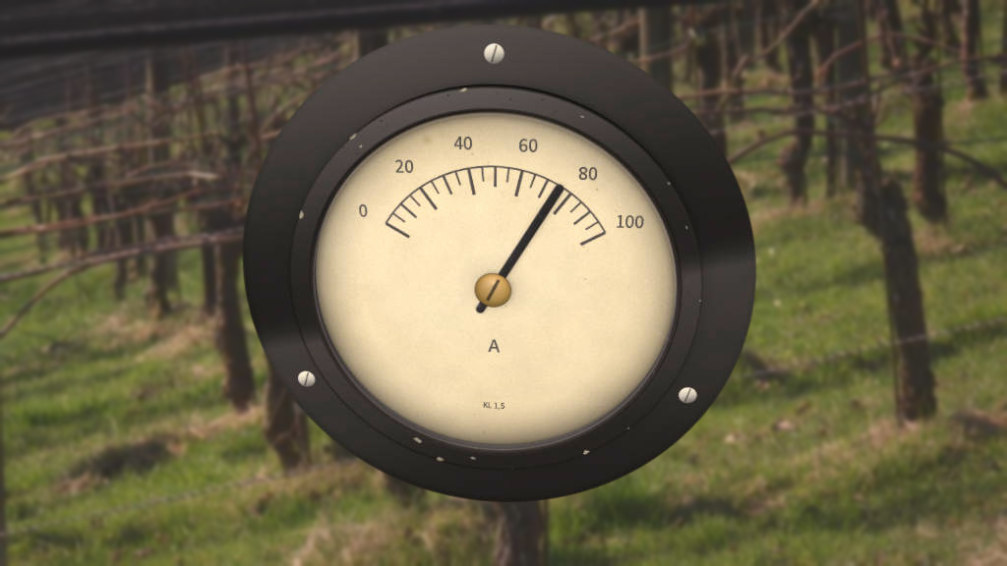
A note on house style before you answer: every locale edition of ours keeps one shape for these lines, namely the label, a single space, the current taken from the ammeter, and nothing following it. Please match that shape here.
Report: 75 A
